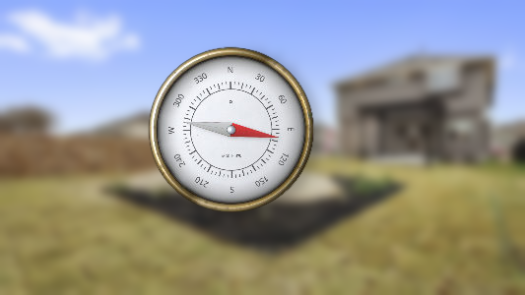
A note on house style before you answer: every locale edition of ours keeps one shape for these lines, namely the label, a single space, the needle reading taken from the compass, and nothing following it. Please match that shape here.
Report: 100 °
